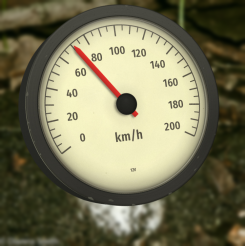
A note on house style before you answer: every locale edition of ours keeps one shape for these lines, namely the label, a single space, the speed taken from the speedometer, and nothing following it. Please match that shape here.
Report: 70 km/h
